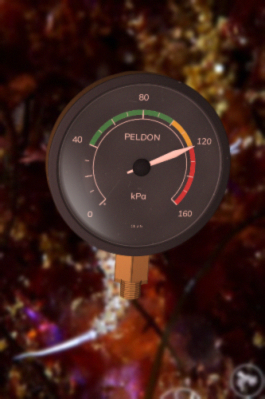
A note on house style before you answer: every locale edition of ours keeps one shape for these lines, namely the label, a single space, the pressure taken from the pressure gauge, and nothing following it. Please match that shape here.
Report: 120 kPa
